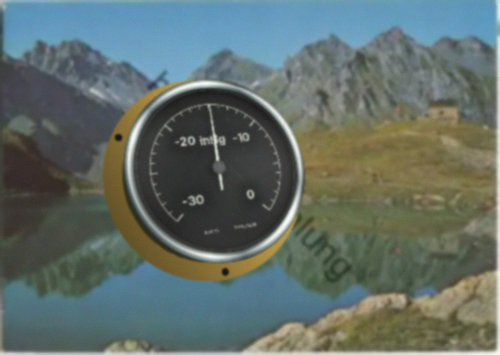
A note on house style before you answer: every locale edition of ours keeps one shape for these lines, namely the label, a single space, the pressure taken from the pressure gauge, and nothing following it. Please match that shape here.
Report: -15 inHg
